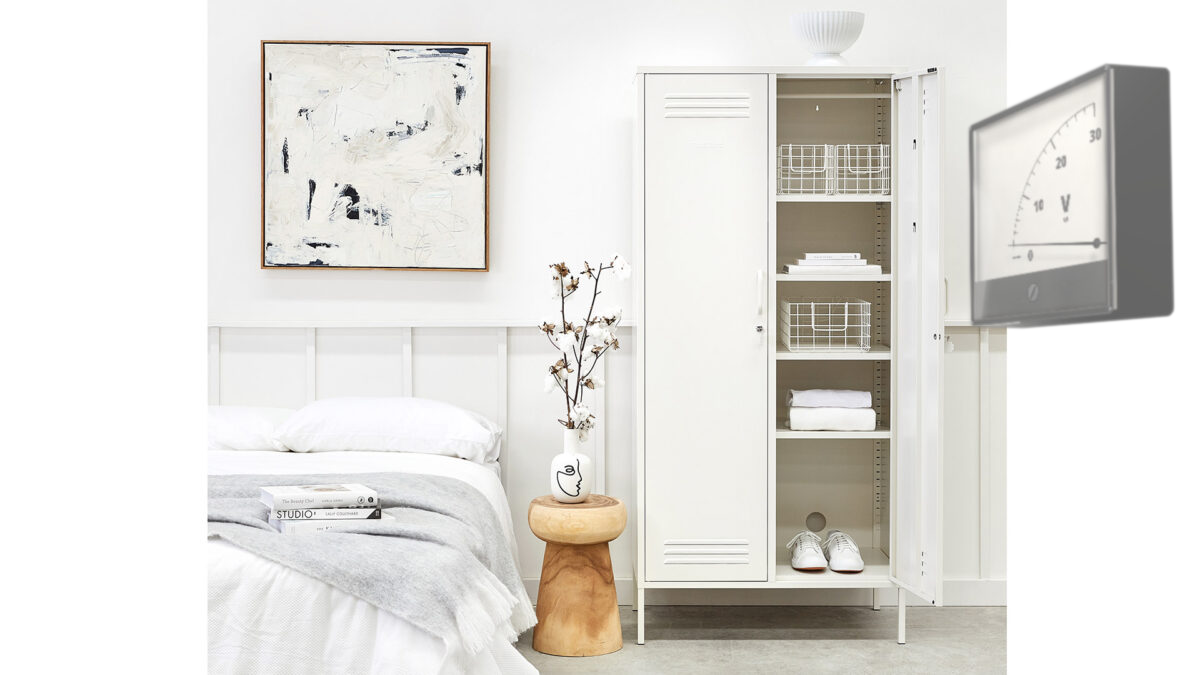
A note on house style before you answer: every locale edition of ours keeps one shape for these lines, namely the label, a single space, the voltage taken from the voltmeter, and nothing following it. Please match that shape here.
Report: 2 V
